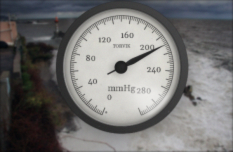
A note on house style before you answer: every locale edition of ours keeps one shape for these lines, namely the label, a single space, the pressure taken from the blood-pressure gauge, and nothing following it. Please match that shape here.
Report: 210 mmHg
